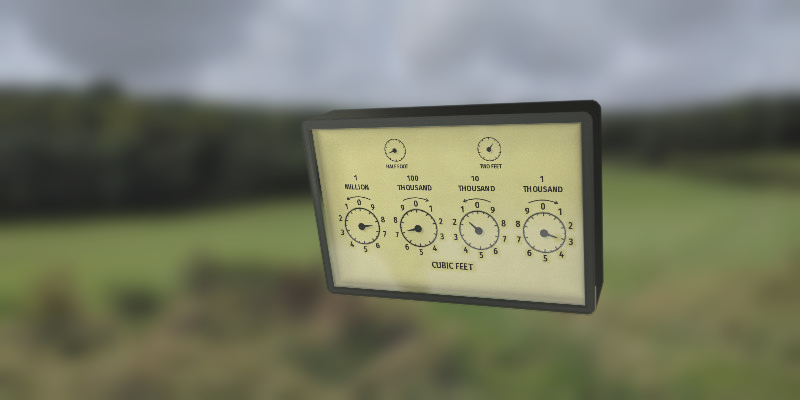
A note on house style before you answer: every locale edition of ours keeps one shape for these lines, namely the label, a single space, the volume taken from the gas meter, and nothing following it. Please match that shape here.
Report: 771300 ft³
